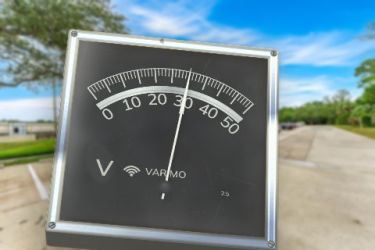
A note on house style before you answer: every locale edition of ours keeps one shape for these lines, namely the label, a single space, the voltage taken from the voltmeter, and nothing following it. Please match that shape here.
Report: 30 V
